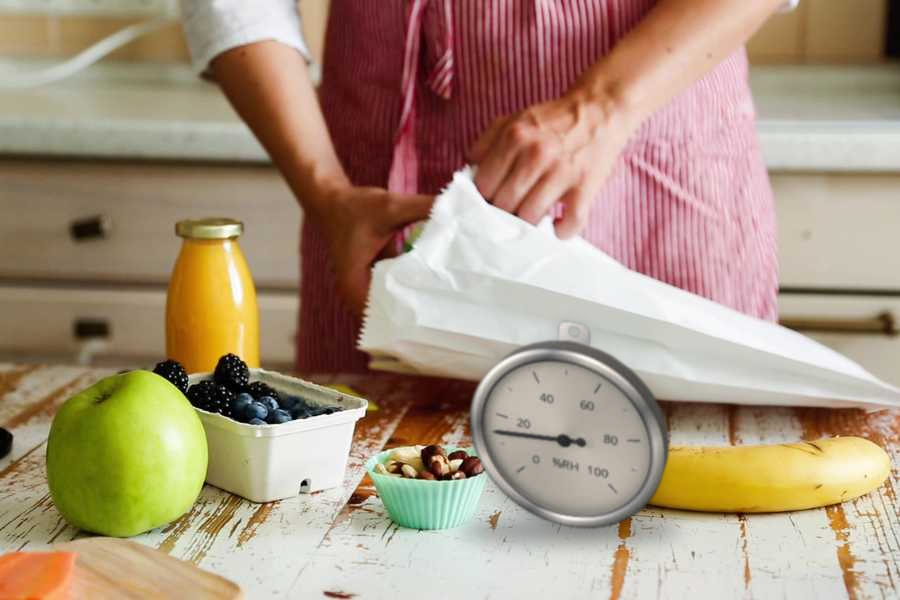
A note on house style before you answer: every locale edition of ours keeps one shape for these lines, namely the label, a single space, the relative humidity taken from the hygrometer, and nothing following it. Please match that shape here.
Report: 15 %
